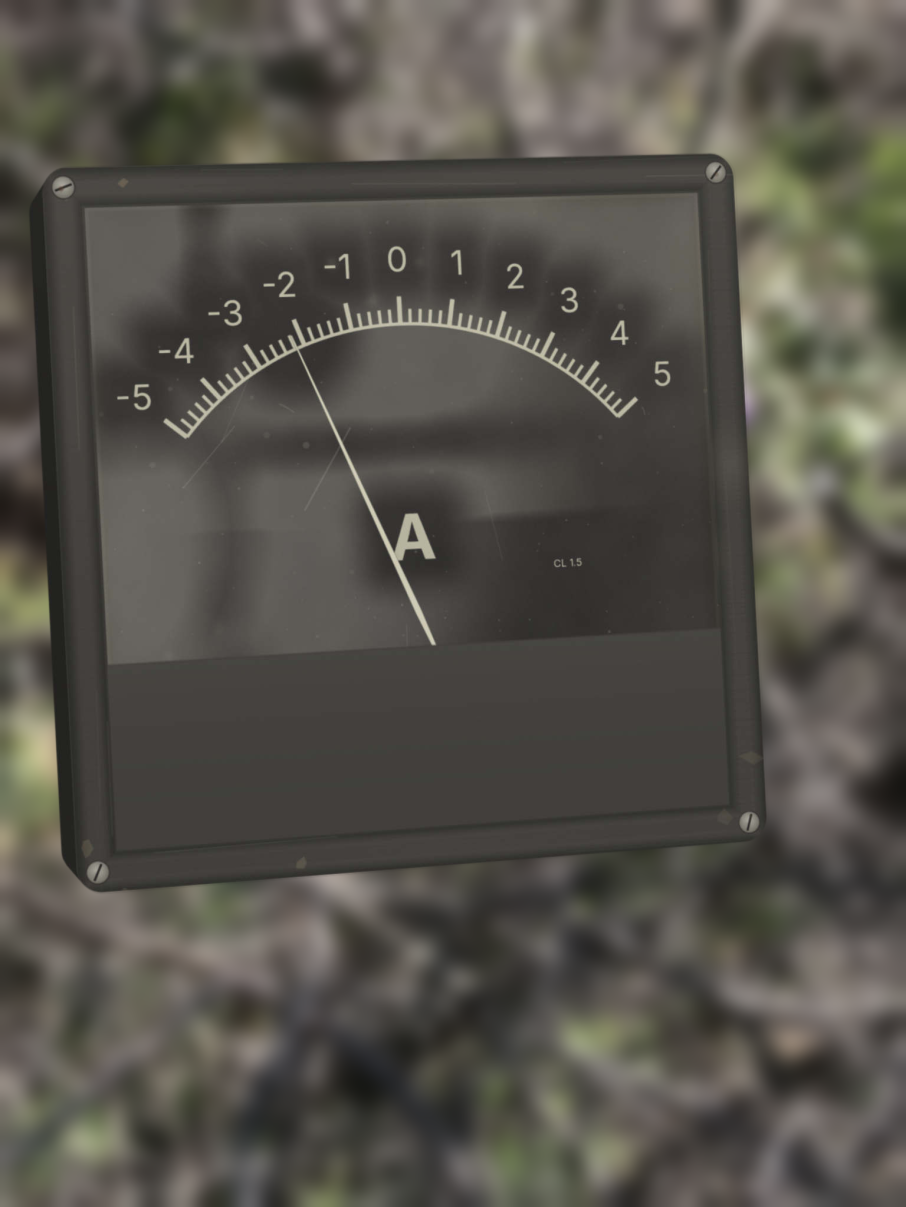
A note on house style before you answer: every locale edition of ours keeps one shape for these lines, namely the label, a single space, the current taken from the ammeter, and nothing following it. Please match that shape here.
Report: -2.2 A
